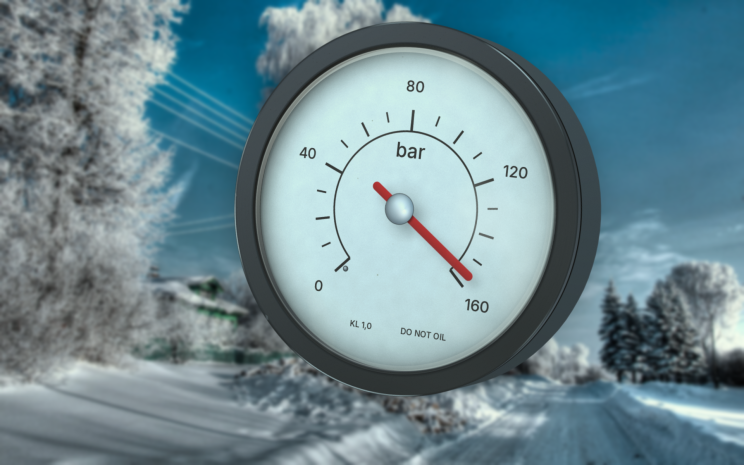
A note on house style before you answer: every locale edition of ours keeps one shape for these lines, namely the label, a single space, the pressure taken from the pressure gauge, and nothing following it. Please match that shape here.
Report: 155 bar
